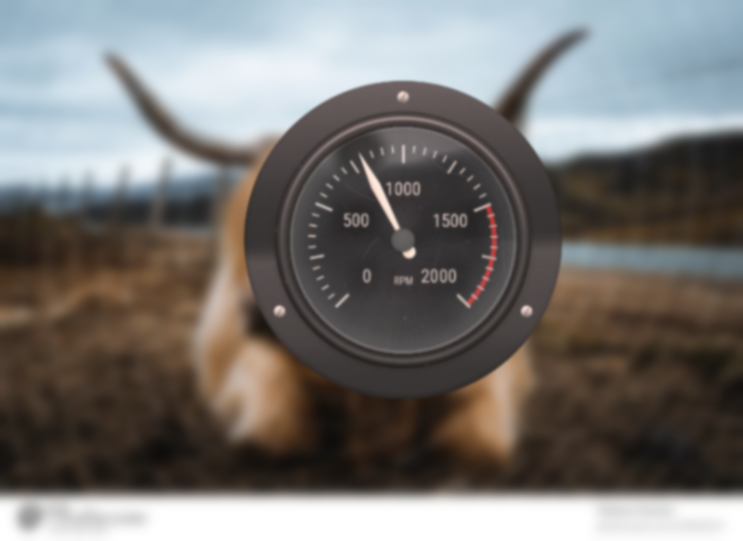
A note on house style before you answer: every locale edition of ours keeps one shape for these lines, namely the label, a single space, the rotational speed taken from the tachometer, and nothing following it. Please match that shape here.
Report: 800 rpm
